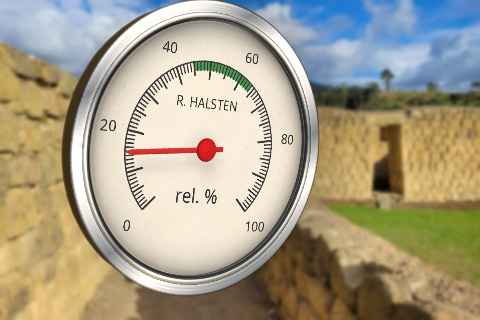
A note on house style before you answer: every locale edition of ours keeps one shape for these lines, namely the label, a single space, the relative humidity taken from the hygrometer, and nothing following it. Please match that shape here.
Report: 15 %
